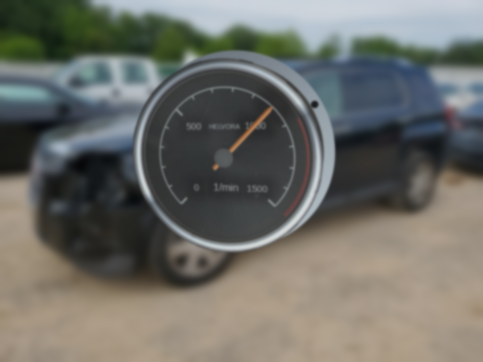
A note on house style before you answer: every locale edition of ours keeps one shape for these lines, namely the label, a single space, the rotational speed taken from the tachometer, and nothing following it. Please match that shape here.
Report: 1000 rpm
